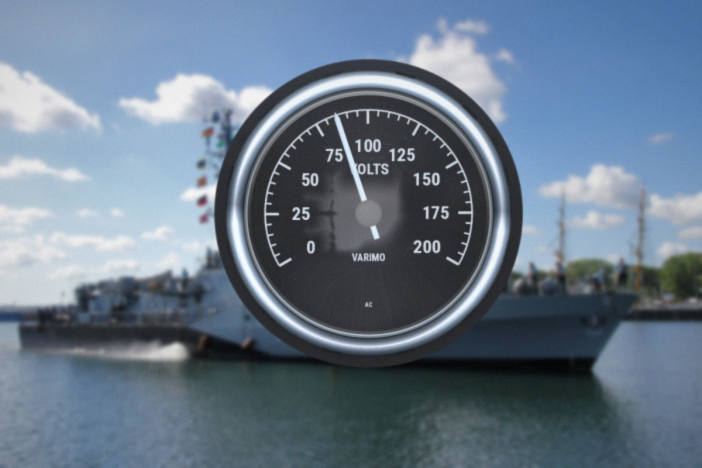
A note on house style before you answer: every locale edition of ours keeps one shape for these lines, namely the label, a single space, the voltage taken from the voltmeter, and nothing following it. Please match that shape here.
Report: 85 V
